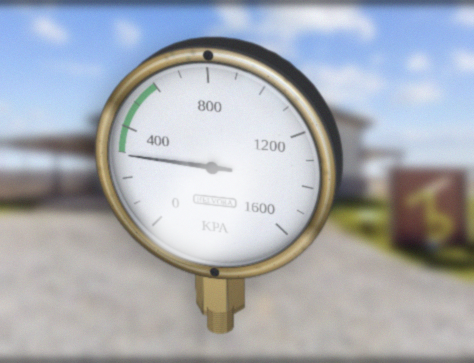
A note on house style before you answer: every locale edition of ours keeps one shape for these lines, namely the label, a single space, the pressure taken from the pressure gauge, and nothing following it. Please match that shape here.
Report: 300 kPa
